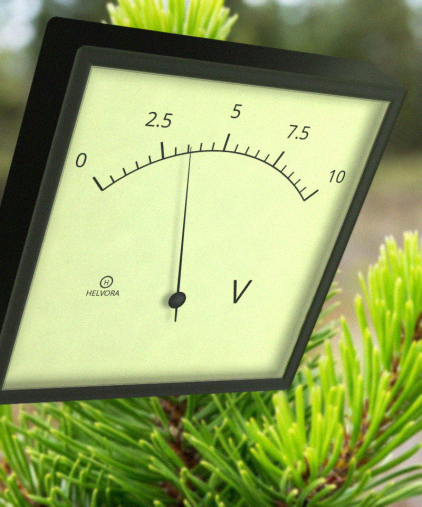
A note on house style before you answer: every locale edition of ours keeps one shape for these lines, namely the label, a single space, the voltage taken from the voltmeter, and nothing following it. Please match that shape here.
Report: 3.5 V
